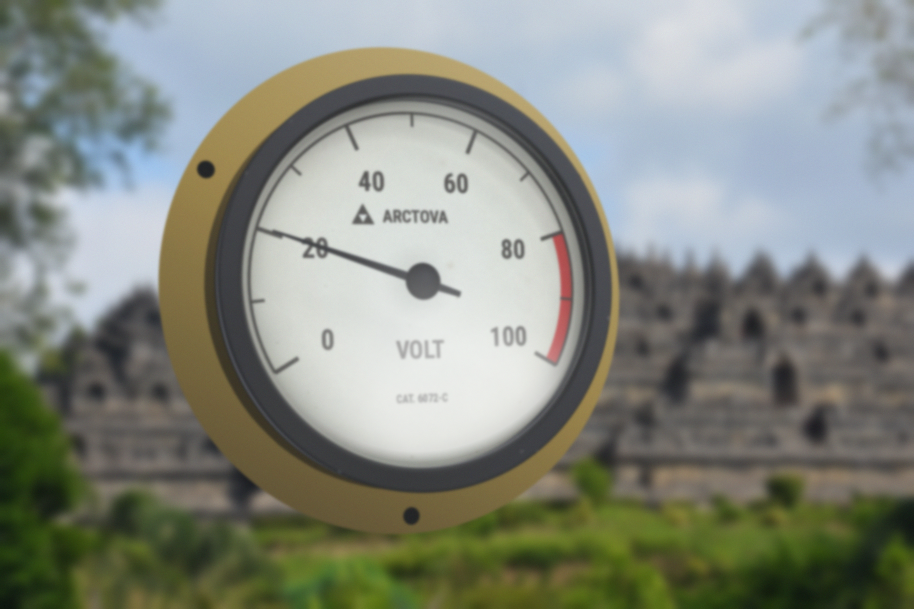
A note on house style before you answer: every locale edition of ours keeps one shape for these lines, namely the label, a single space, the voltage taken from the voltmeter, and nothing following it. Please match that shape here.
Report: 20 V
